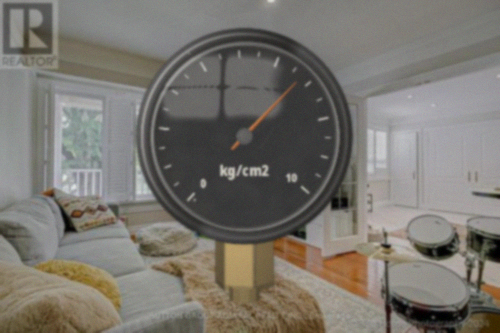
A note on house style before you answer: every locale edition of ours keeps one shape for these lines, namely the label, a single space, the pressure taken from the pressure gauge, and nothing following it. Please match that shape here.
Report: 6.75 kg/cm²
